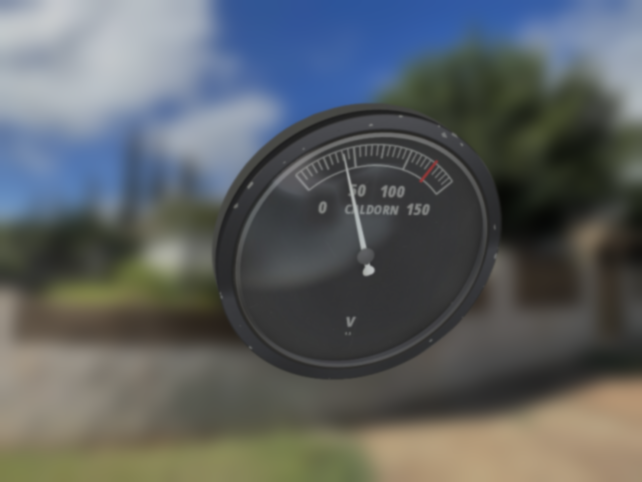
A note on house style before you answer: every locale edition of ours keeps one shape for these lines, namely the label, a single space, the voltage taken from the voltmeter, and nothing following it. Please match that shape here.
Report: 40 V
